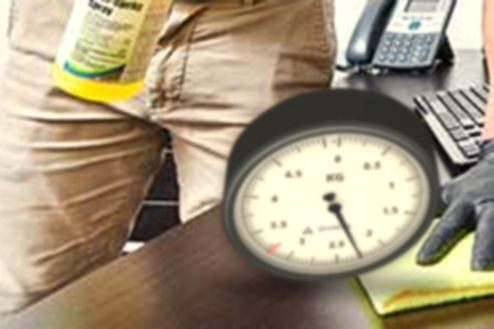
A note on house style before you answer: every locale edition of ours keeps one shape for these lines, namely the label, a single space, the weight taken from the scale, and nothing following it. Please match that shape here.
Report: 2.25 kg
